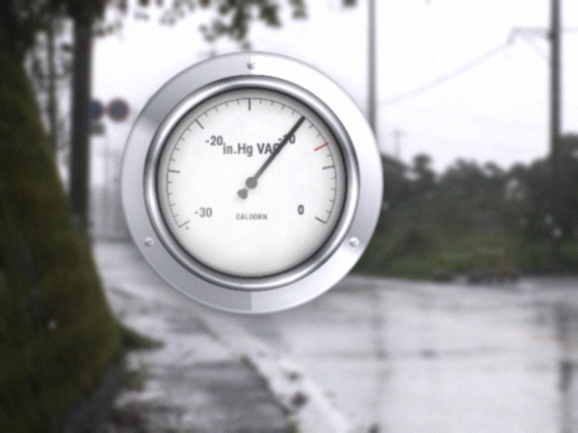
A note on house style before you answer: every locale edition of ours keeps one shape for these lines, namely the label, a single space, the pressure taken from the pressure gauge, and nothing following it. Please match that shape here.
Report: -10 inHg
